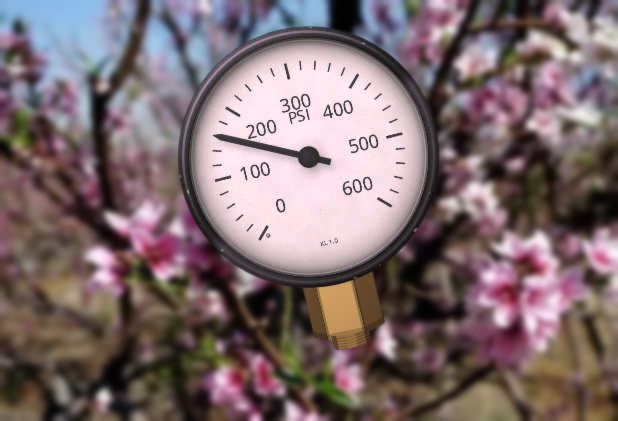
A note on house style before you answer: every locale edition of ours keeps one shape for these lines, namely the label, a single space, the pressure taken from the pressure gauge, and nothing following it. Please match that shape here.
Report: 160 psi
